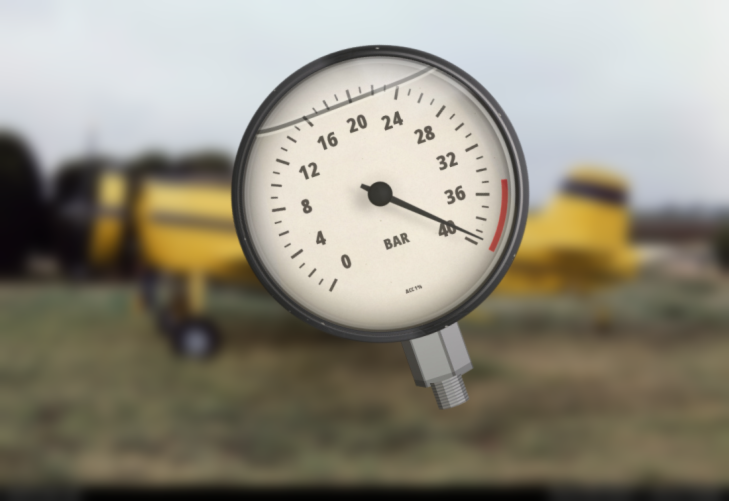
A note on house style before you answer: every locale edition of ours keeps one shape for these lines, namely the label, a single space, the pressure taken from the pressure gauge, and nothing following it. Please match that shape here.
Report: 39.5 bar
